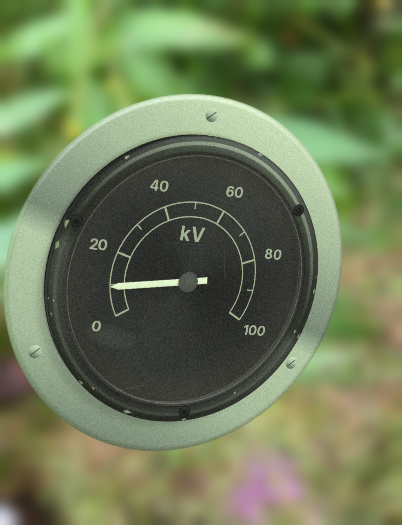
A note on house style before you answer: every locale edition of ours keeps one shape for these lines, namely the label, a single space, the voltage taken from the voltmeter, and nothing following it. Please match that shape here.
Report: 10 kV
